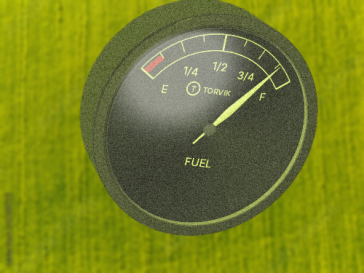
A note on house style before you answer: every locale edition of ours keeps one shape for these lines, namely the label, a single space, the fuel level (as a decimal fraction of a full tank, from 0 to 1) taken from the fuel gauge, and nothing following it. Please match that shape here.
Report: 0.875
